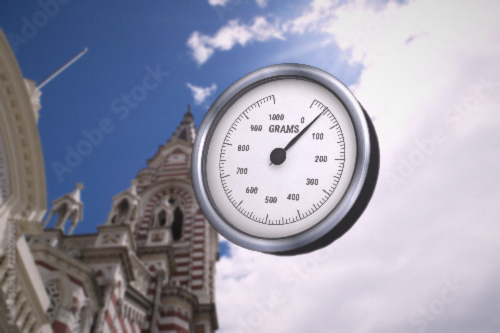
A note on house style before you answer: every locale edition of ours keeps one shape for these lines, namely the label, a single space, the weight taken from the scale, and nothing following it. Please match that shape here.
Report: 50 g
